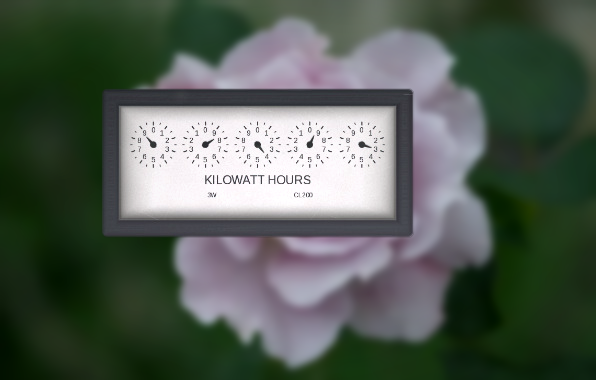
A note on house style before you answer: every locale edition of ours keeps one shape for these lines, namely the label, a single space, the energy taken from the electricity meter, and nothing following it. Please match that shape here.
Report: 88393 kWh
